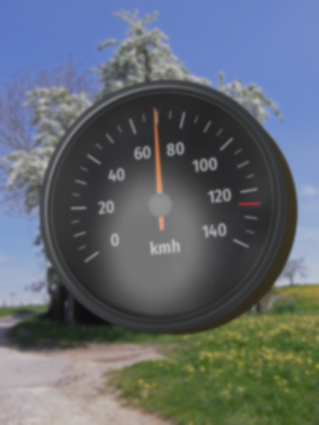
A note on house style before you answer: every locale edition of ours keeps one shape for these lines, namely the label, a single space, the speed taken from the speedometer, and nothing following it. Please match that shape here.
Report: 70 km/h
